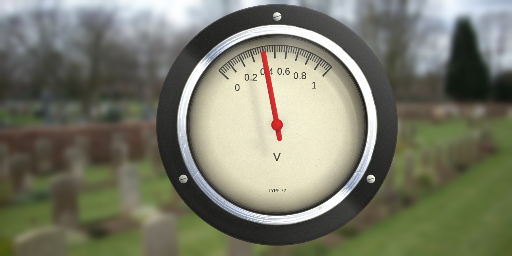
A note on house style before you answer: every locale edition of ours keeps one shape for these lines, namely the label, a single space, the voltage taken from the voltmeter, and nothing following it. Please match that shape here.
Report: 0.4 V
